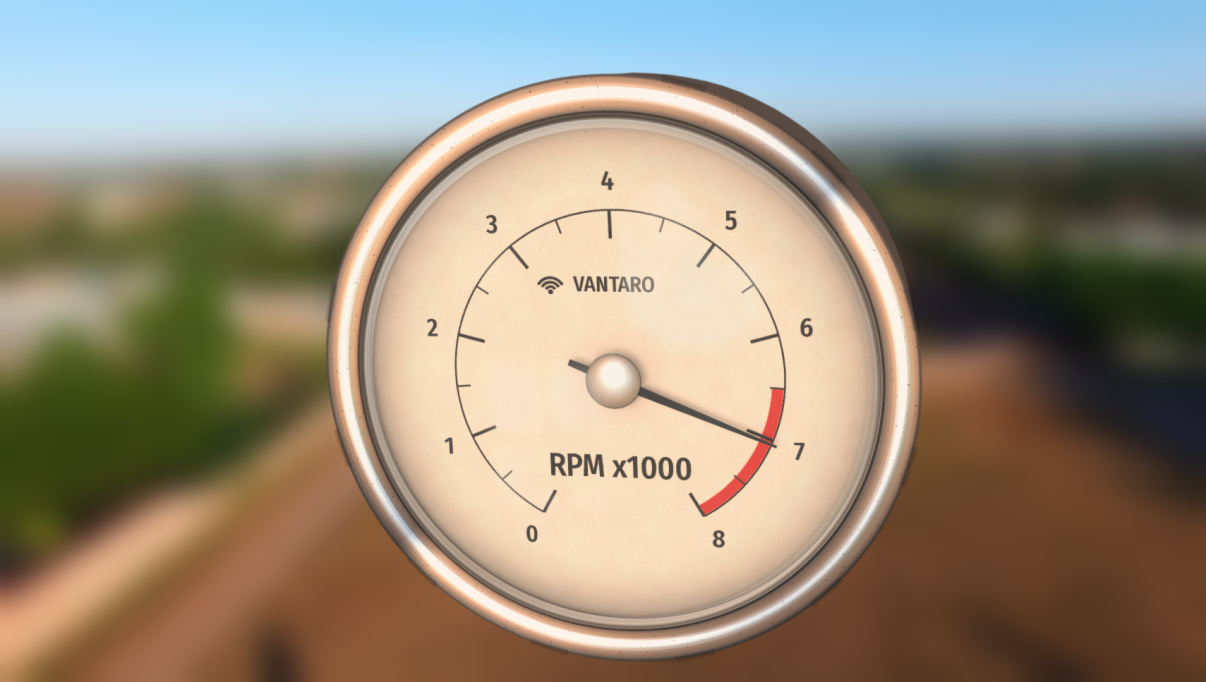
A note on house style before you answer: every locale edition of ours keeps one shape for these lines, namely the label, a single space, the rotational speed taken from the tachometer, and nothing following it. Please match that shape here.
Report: 7000 rpm
